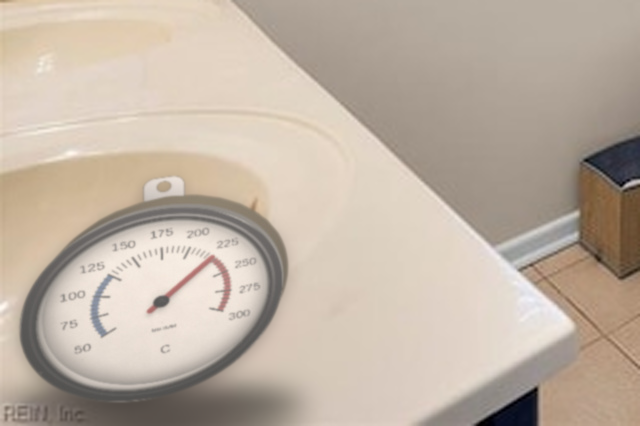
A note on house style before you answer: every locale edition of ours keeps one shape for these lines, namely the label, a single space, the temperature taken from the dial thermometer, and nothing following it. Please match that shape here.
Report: 225 °C
